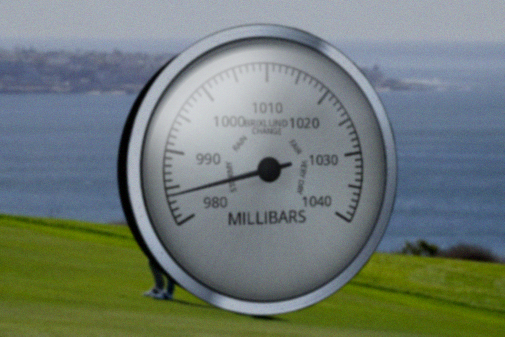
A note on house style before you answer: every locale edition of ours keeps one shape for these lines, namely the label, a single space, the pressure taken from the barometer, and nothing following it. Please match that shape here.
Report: 984 mbar
